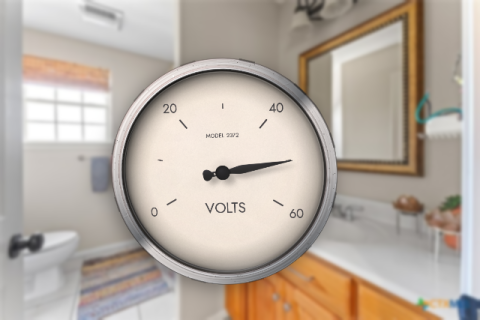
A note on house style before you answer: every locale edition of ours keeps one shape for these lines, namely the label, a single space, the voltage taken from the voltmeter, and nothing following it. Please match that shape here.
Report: 50 V
